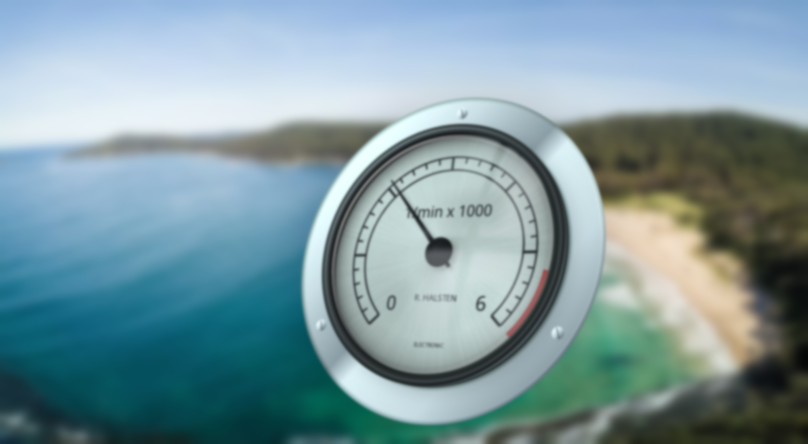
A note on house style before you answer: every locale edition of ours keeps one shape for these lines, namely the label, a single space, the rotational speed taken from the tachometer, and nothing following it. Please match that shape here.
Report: 2100 rpm
